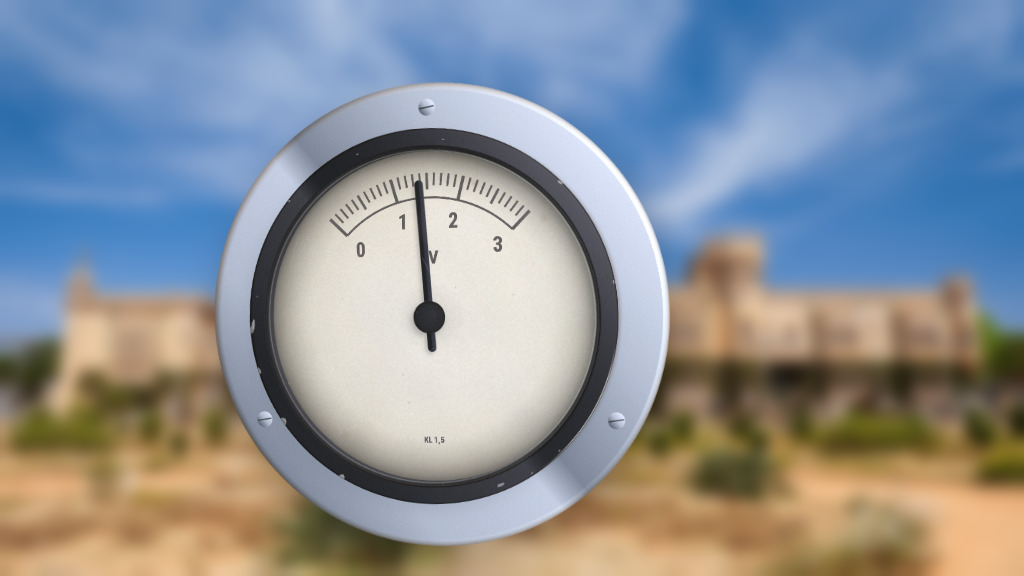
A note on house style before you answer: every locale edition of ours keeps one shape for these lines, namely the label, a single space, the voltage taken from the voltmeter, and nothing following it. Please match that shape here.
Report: 1.4 kV
